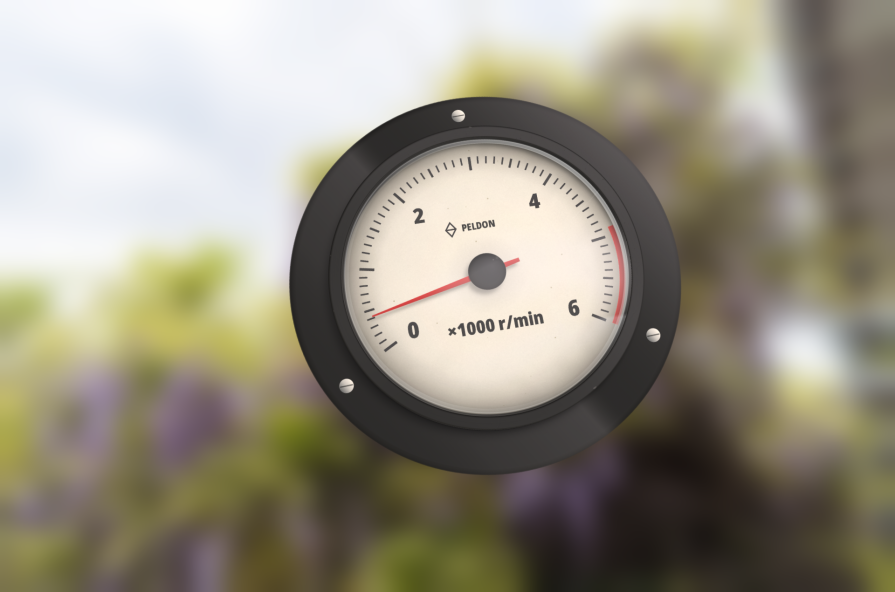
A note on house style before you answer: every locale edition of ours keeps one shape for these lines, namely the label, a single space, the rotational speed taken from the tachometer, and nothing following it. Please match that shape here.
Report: 400 rpm
